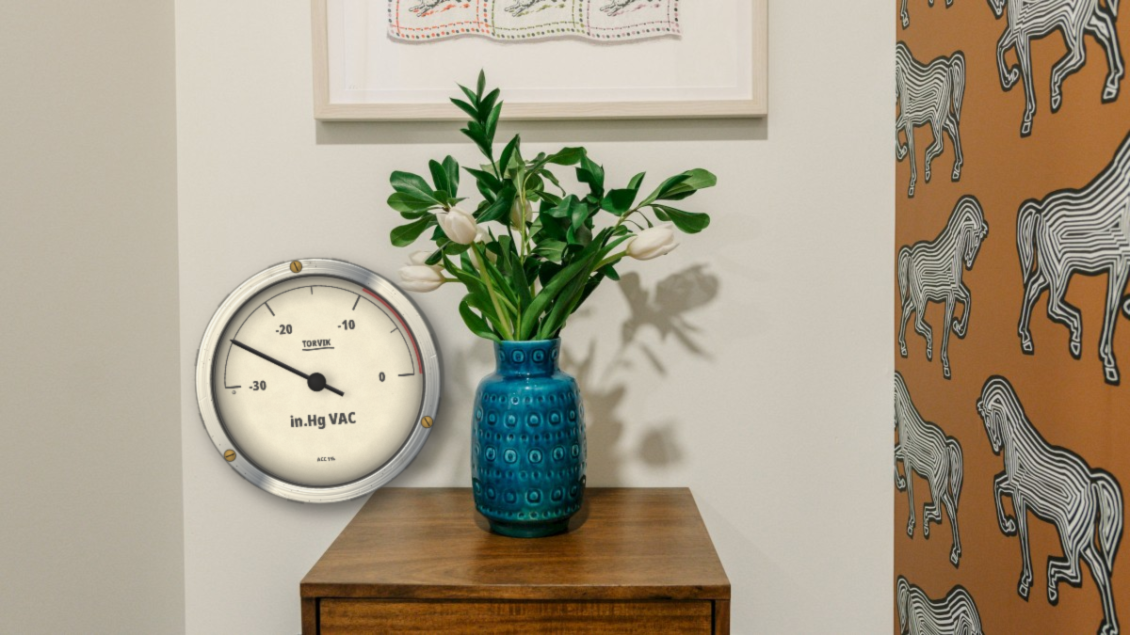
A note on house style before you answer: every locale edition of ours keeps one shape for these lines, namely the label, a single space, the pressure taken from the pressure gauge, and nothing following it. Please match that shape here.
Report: -25 inHg
